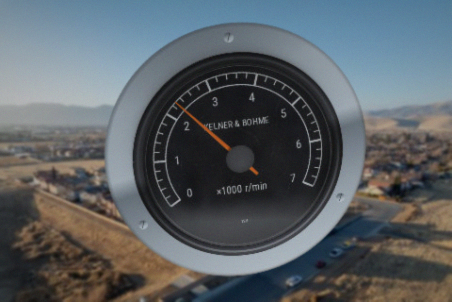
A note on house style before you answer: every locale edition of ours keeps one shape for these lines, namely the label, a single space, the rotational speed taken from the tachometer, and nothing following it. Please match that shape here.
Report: 2300 rpm
